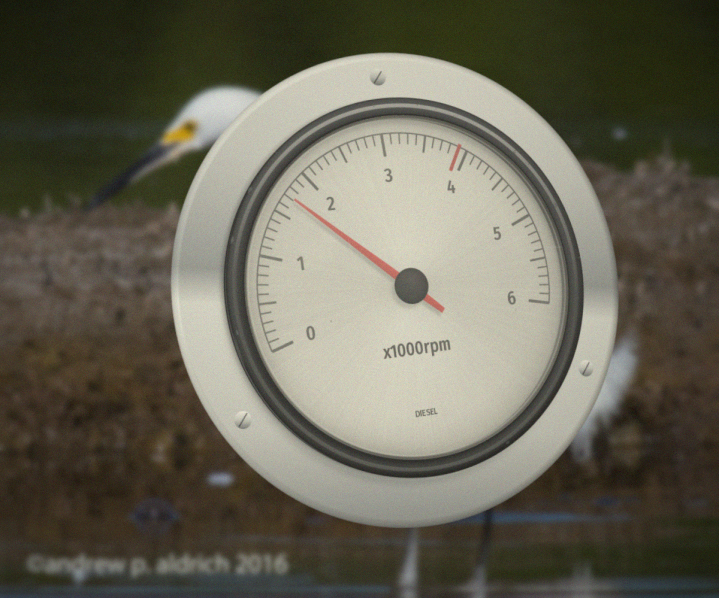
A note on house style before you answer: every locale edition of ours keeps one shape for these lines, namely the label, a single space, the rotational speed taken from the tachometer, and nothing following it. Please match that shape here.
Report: 1700 rpm
